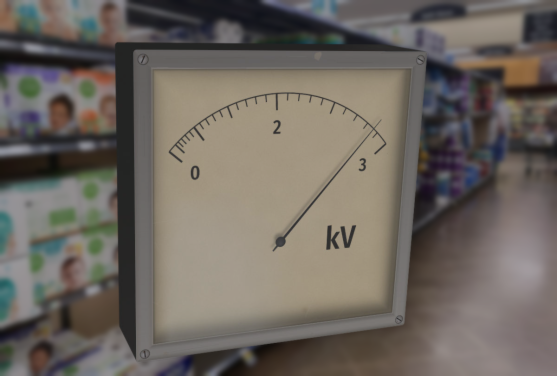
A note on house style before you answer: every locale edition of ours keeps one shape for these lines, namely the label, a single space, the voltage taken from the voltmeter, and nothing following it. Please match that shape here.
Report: 2.85 kV
